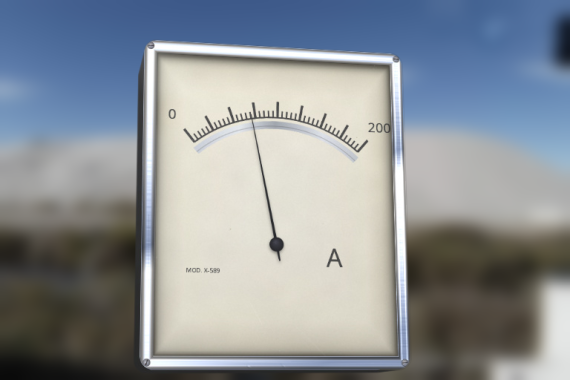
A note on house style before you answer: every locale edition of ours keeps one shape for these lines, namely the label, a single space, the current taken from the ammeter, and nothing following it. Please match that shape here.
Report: 70 A
